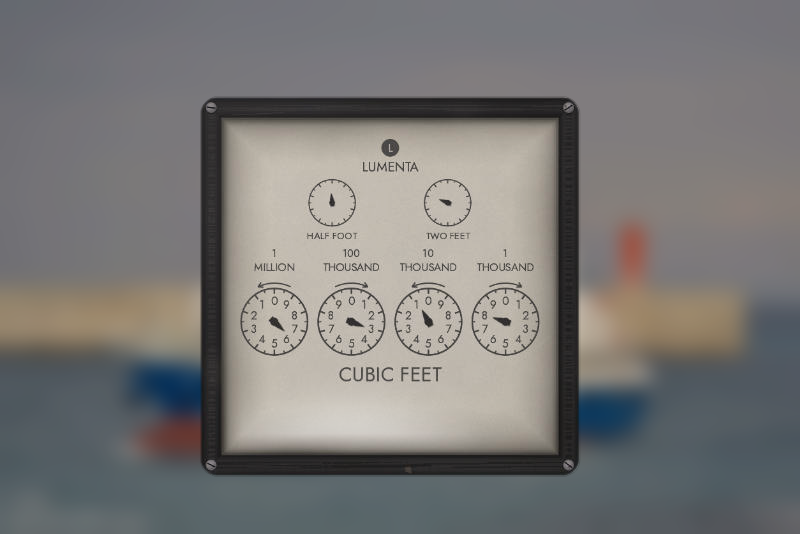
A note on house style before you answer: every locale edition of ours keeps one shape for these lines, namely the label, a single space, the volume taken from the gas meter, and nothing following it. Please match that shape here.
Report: 630800 ft³
